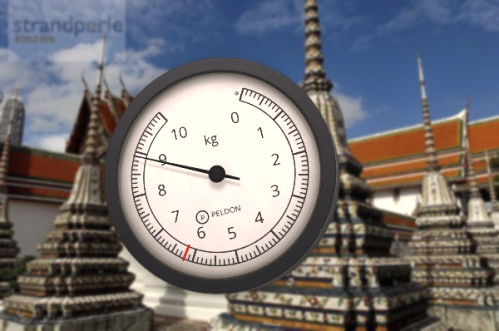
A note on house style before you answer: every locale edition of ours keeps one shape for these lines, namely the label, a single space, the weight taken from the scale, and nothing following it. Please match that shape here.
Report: 8.9 kg
